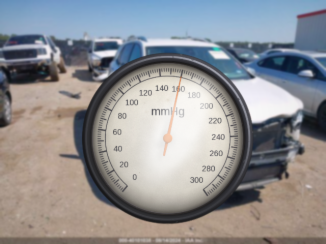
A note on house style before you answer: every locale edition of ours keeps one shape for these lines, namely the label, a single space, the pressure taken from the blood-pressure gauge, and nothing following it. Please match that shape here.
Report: 160 mmHg
